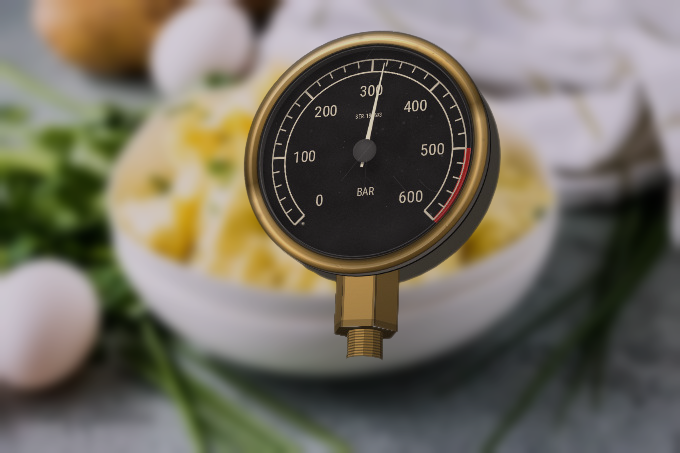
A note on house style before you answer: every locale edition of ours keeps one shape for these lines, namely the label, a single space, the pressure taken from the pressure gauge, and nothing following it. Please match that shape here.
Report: 320 bar
